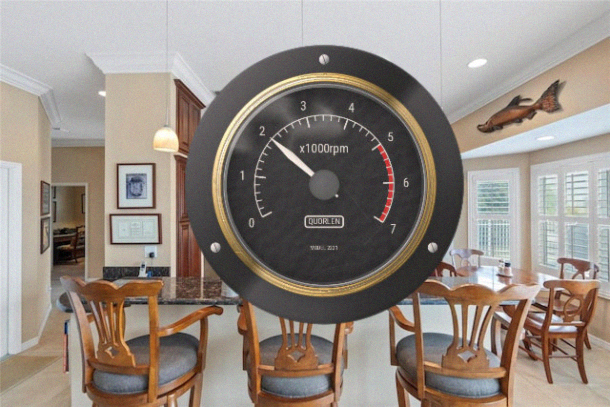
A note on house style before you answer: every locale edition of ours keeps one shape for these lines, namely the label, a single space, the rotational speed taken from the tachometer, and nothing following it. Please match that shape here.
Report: 2000 rpm
